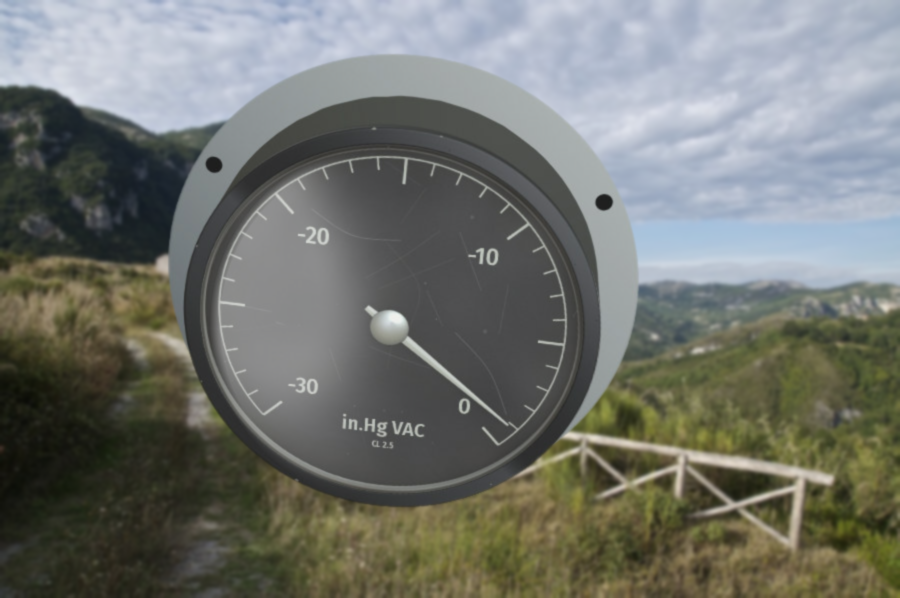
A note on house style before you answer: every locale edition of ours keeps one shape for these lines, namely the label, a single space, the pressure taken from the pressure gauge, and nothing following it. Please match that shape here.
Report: -1 inHg
